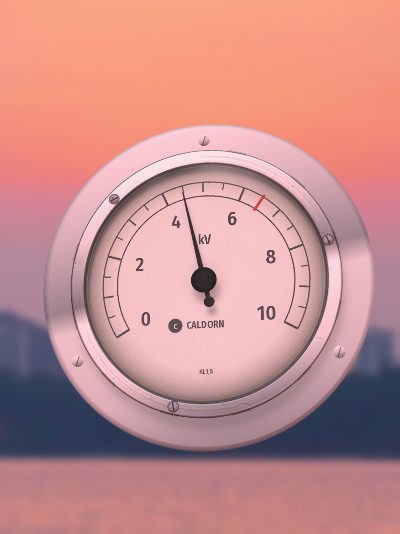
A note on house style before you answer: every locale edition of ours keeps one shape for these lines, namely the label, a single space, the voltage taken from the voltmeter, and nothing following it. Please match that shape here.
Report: 4.5 kV
